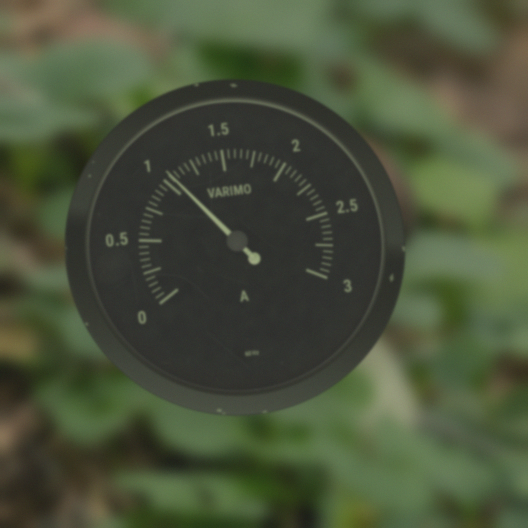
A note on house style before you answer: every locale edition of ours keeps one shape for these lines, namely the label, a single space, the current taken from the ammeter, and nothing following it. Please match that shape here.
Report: 1.05 A
